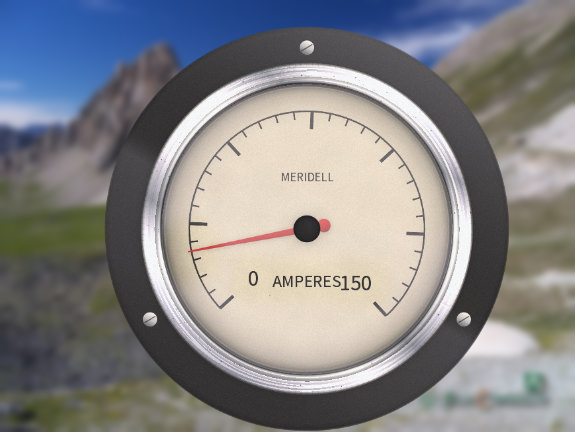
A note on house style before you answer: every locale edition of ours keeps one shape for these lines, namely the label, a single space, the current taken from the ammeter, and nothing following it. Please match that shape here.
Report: 17.5 A
